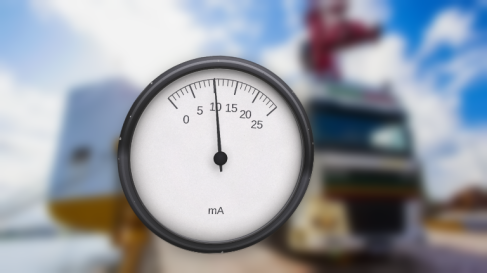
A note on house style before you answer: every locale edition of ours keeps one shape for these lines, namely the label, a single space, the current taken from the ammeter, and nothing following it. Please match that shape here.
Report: 10 mA
